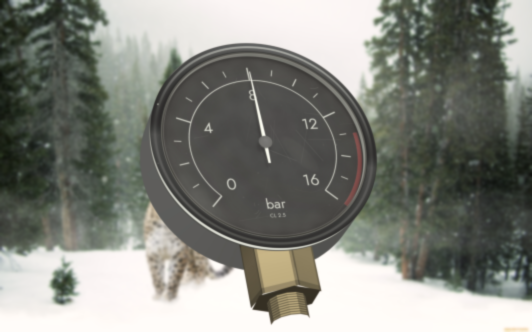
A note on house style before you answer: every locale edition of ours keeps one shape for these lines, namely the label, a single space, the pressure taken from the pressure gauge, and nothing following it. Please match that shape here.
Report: 8 bar
